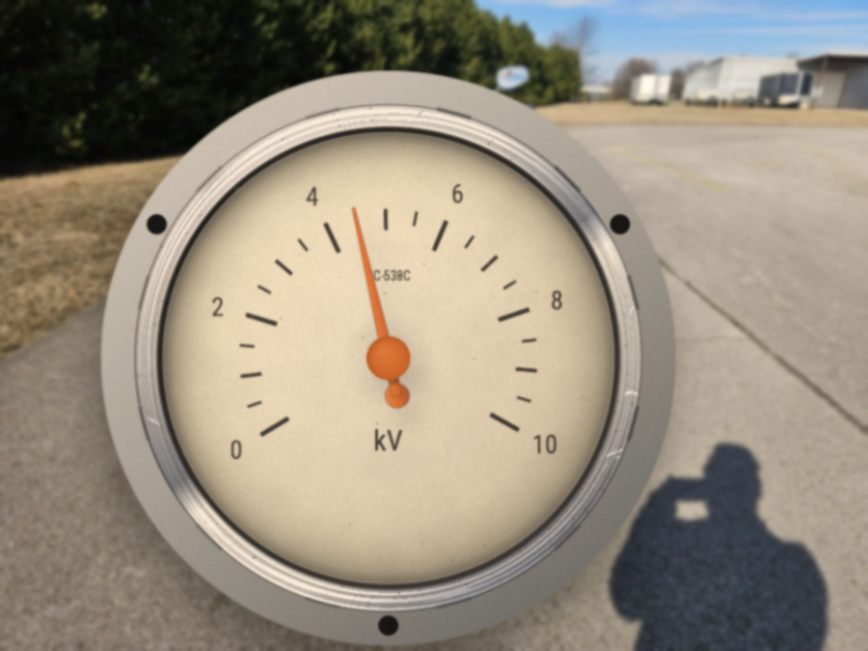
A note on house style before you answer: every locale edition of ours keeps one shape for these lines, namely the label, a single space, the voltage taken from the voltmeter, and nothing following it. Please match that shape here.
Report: 4.5 kV
